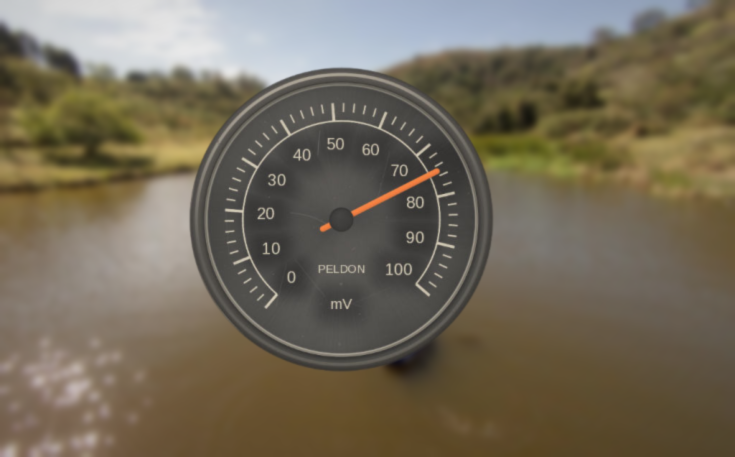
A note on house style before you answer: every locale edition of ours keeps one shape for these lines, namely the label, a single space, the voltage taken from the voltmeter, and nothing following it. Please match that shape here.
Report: 75 mV
